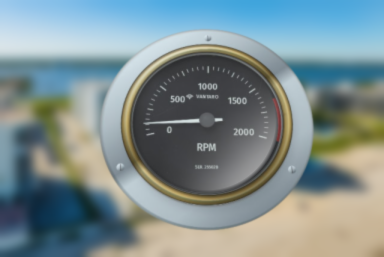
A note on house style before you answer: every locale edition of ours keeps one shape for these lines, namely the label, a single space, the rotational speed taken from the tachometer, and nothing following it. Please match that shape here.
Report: 100 rpm
